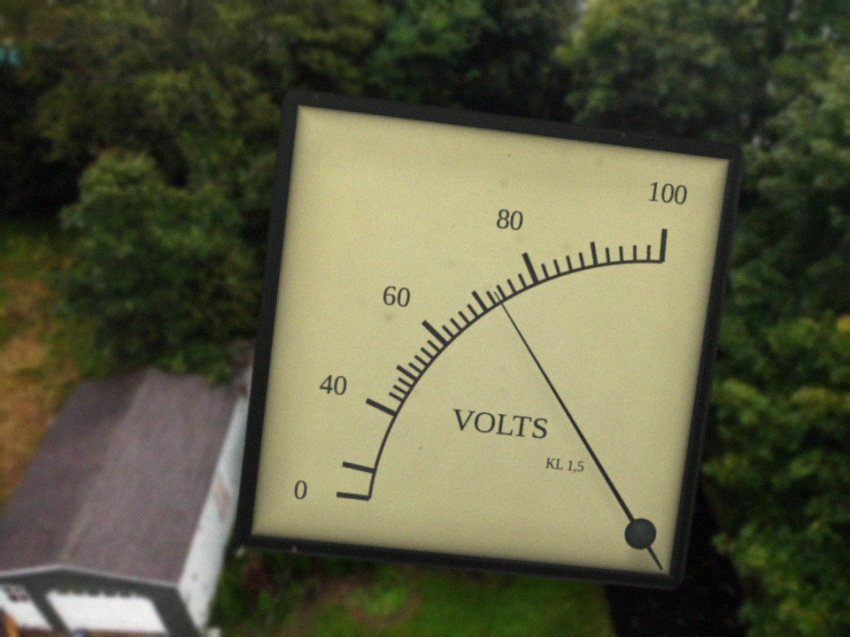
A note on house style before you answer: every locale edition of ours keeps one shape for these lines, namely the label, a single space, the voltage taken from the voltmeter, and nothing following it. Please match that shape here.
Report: 73 V
